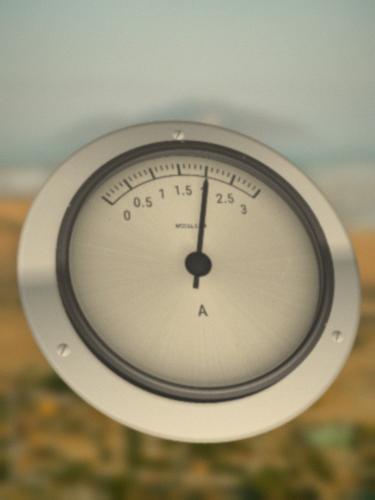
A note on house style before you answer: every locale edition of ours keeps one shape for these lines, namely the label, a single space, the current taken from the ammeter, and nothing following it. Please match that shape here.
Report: 2 A
